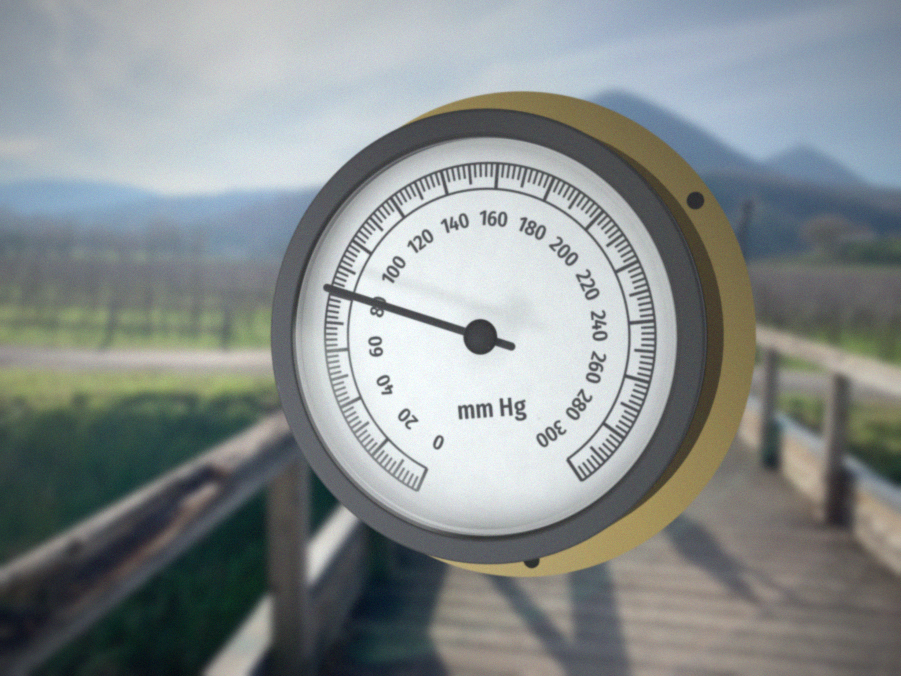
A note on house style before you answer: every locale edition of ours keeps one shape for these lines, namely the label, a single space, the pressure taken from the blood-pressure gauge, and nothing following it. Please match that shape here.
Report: 82 mmHg
